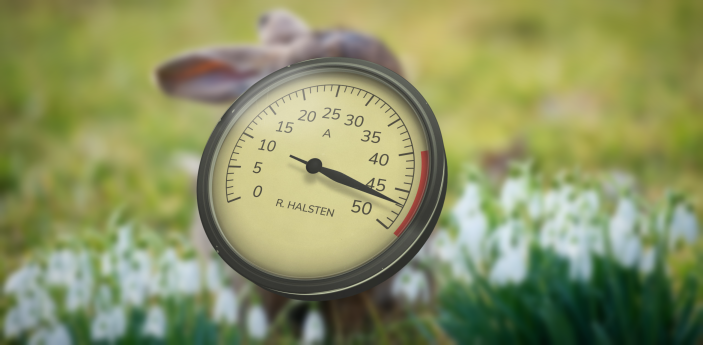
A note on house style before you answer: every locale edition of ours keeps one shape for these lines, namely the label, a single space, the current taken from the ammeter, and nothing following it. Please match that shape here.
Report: 47 A
